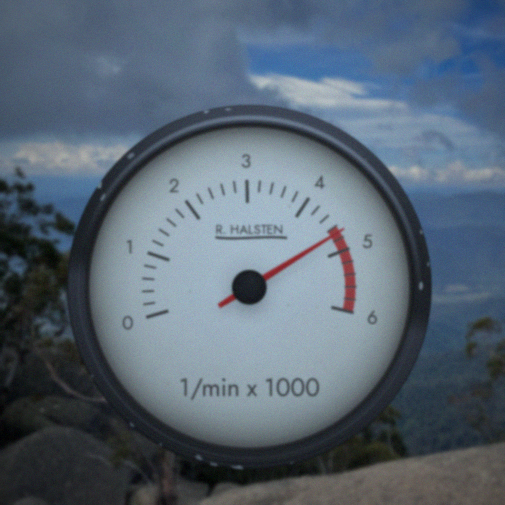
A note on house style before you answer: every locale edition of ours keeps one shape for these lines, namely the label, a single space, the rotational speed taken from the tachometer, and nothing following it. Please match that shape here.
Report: 4700 rpm
